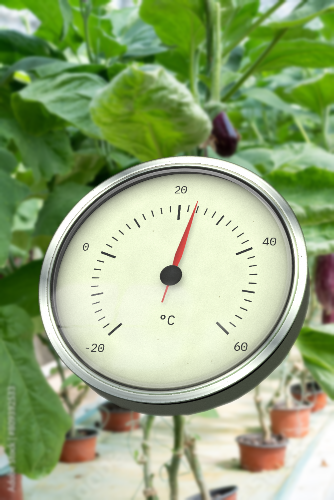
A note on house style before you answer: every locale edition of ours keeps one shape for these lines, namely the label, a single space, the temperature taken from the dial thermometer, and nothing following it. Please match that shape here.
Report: 24 °C
